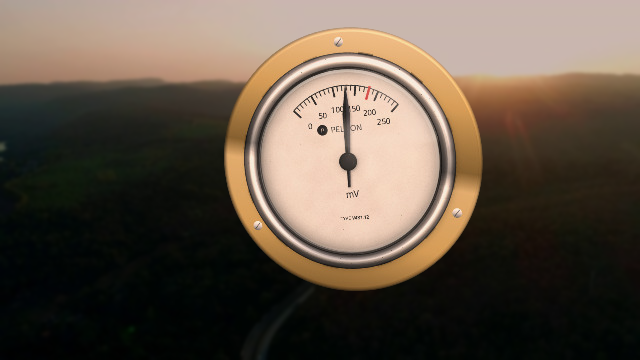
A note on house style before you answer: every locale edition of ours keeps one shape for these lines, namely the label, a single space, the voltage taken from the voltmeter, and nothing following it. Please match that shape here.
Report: 130 mV
